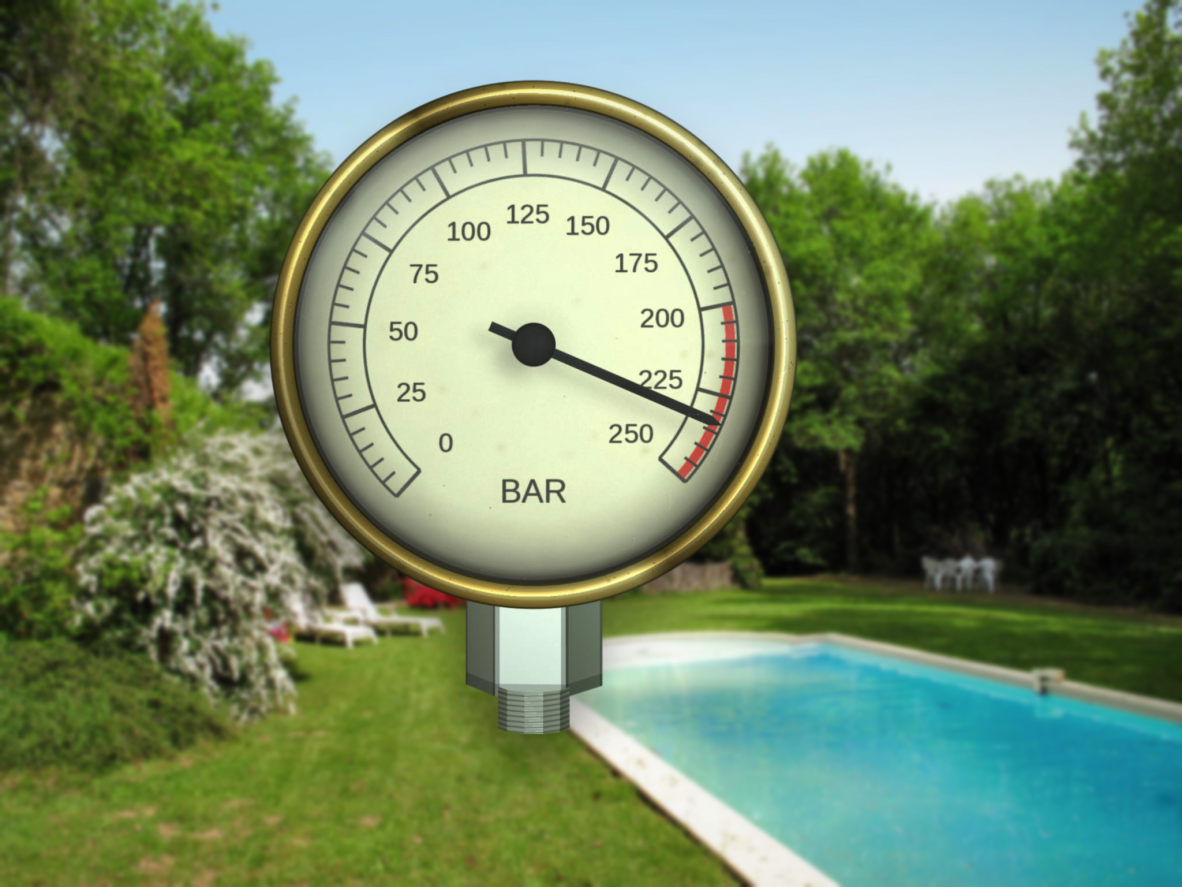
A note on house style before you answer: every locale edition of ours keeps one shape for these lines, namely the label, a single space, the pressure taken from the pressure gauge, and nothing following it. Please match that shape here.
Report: 232.5 bar
